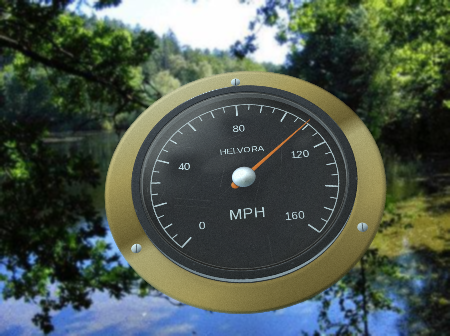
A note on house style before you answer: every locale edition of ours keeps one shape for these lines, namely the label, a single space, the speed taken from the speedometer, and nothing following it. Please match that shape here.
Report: 110 mph
